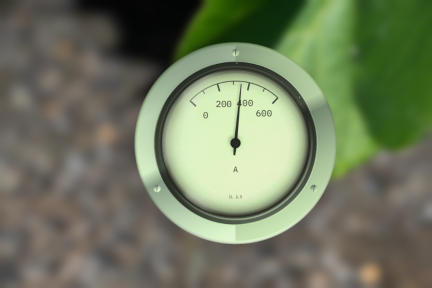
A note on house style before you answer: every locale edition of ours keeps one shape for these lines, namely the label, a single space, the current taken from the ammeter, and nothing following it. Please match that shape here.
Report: 350 A
